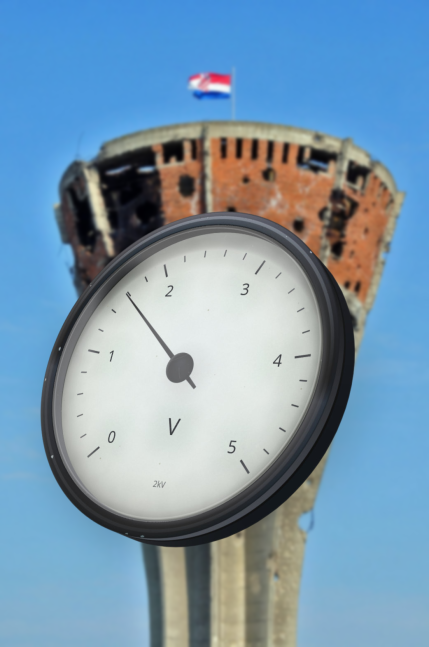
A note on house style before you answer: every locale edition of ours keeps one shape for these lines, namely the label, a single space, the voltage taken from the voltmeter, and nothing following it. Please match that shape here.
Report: 1.6 V
